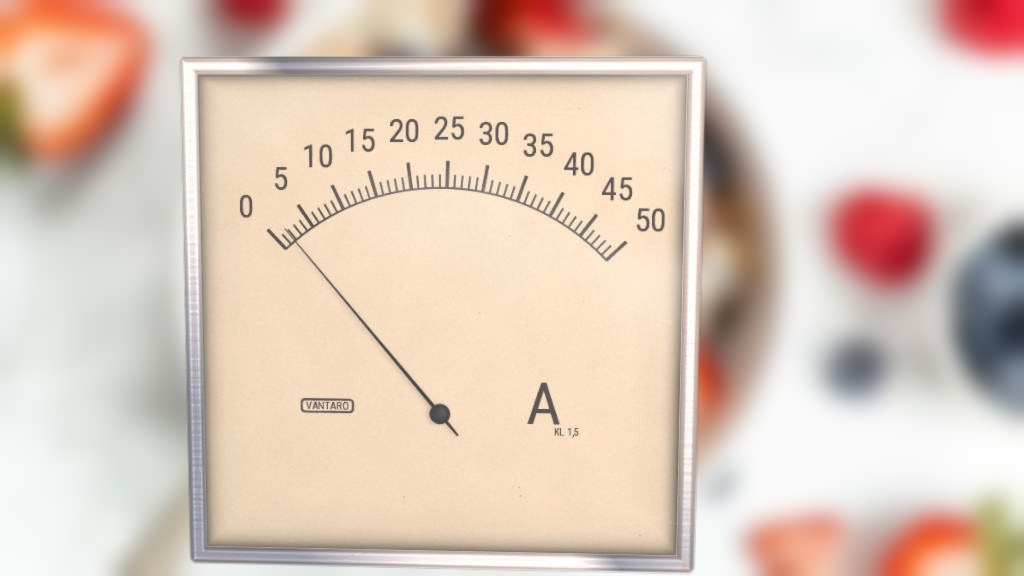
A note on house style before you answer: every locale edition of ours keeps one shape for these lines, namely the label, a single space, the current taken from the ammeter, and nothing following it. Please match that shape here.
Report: 2 A
